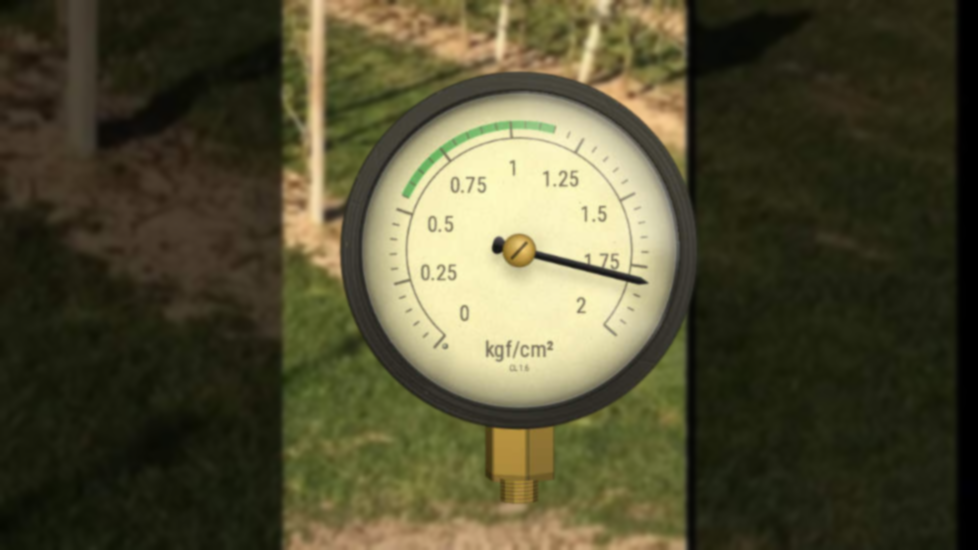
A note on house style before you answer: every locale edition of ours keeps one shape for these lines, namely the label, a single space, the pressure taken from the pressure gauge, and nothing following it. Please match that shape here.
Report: 1.8 kg/cm²
